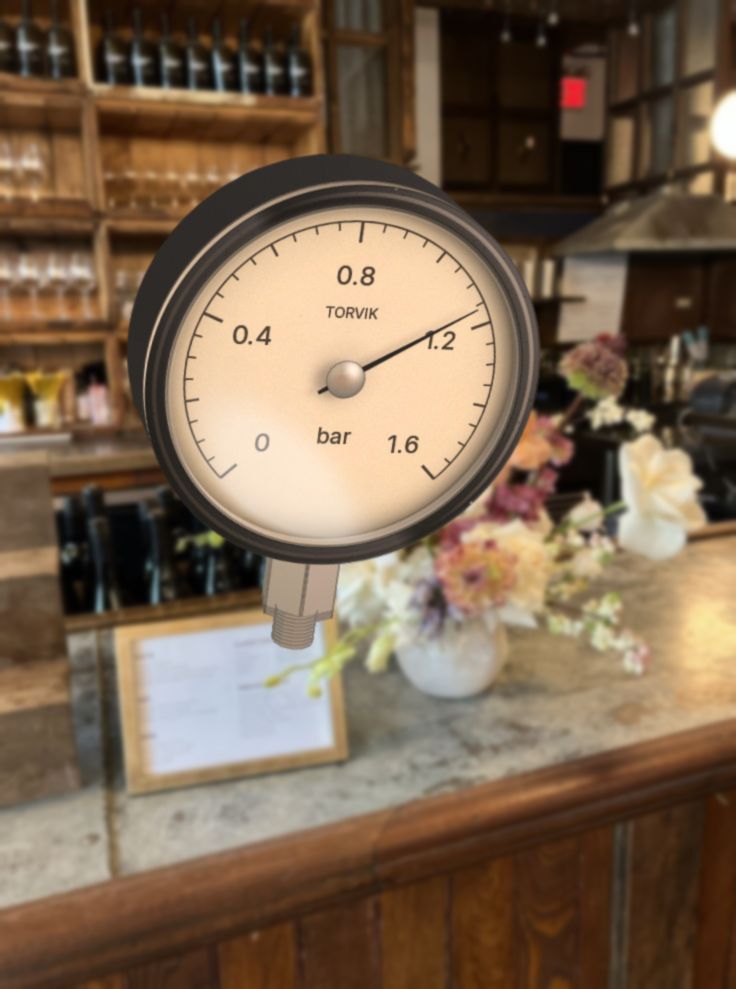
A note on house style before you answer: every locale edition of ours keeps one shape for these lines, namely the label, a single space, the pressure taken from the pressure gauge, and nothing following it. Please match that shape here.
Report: 1.15 bar
